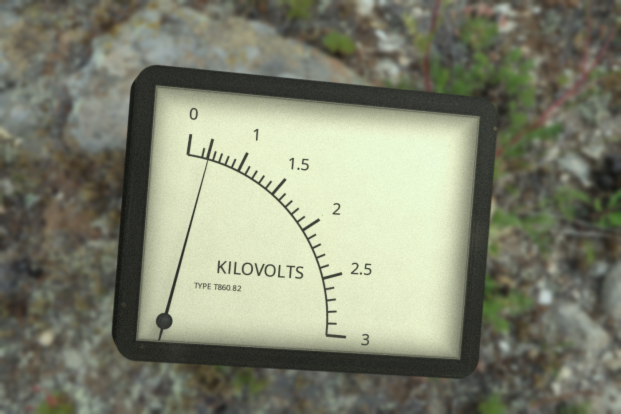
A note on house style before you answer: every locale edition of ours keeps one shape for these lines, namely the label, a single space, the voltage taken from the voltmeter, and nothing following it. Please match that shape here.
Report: 0.5 kV
